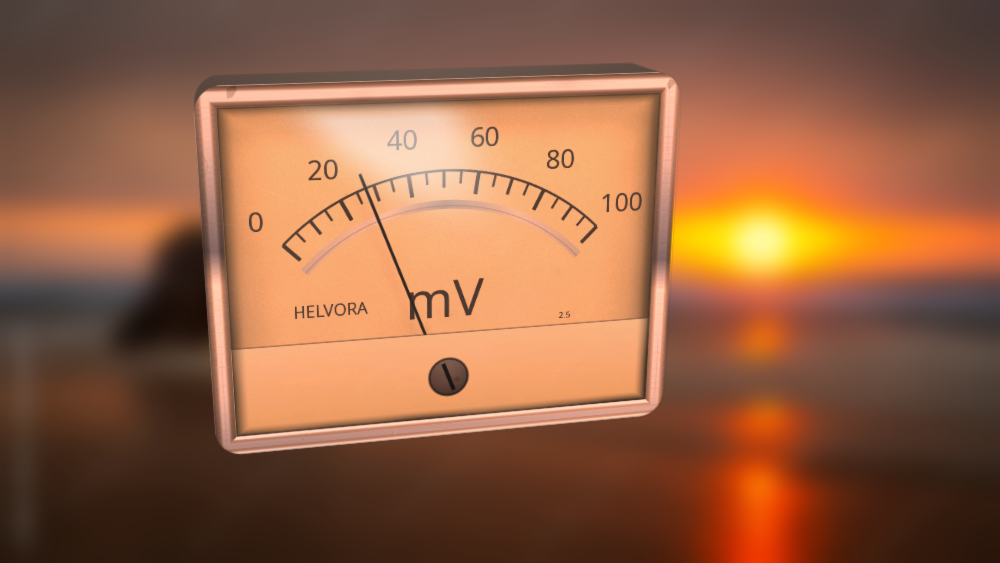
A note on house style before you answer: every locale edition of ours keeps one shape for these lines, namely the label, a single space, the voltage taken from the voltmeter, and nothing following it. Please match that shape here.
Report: 27.5 mV
